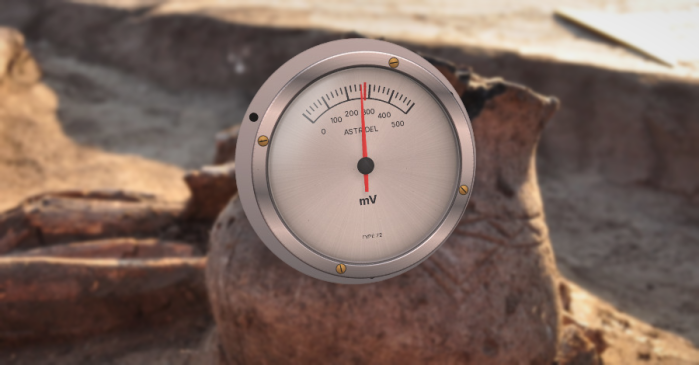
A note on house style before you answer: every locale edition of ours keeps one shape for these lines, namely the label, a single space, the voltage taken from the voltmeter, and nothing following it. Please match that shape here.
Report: 260 mV
